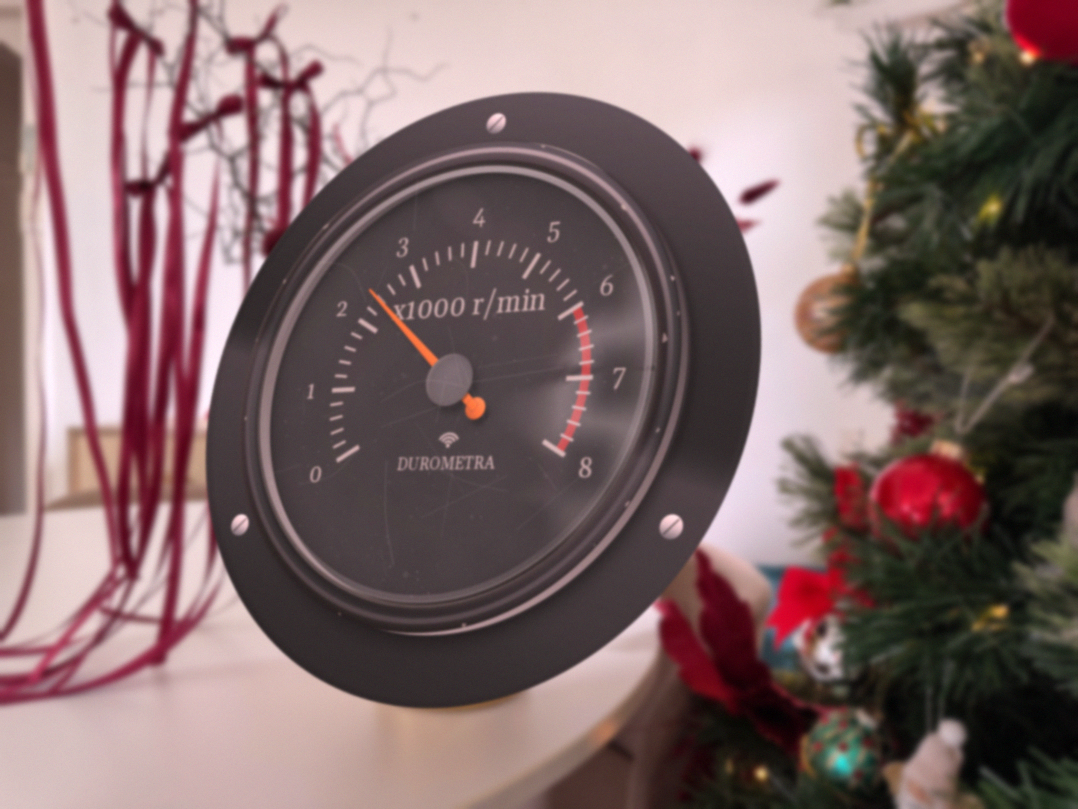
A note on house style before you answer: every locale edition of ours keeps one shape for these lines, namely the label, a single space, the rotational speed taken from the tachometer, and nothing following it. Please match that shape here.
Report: 2400 rpm
